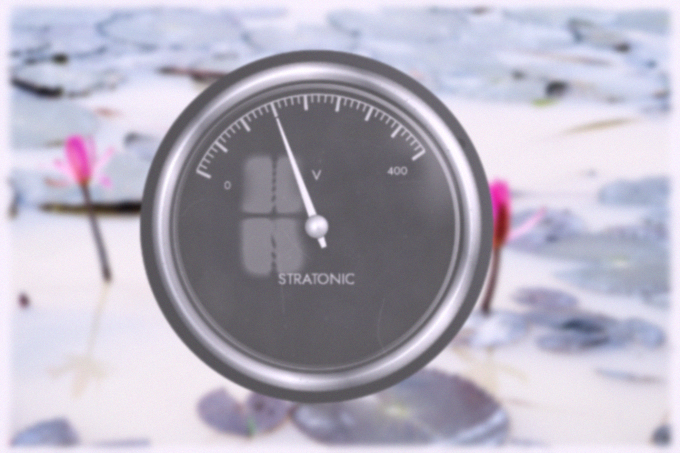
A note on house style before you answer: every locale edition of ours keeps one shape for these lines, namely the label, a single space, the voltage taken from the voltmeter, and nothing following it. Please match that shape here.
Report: 150 V
